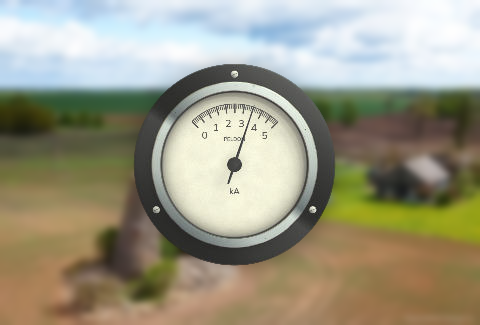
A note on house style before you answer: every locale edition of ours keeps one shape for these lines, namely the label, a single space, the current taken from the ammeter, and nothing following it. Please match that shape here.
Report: 3.5 kA
